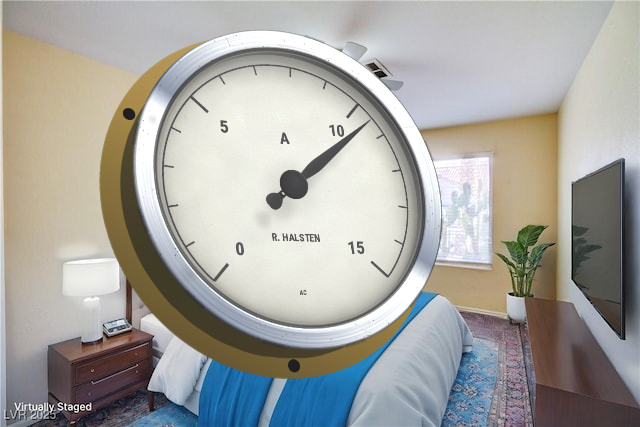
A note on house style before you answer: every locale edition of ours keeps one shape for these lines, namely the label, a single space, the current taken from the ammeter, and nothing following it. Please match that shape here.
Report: 10.5 A
